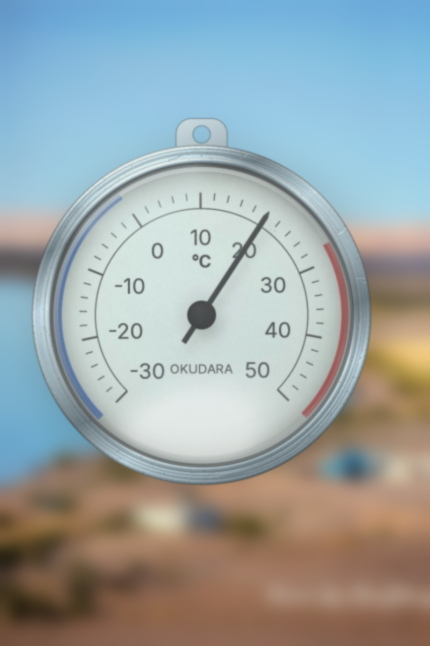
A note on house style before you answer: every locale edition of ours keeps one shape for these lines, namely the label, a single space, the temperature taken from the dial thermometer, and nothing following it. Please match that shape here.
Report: 20 °C
